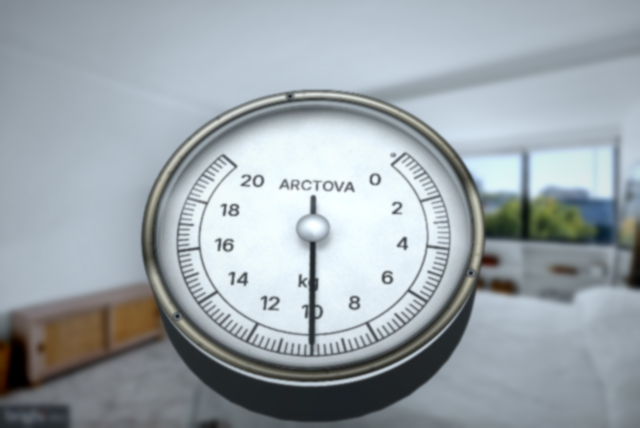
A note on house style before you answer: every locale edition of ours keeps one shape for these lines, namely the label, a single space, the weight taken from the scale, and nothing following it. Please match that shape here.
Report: 10 kg
